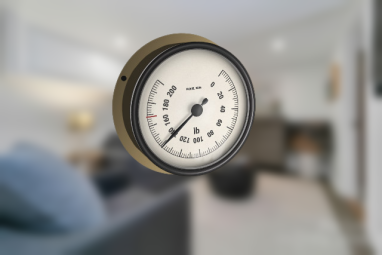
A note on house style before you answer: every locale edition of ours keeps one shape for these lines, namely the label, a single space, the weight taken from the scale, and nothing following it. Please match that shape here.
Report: 140 lb
